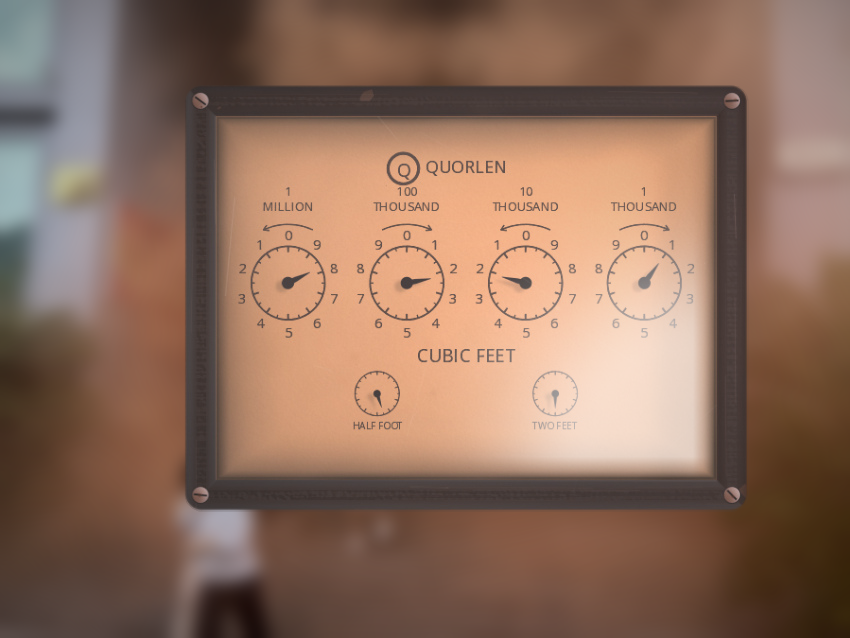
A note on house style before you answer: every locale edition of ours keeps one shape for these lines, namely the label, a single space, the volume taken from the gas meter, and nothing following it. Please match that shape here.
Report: 822100 ft³
